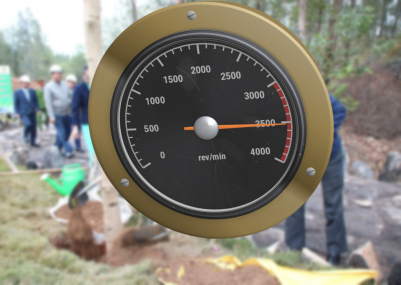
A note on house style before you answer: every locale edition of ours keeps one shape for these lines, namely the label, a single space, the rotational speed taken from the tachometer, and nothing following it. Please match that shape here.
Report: 3500 rpm
